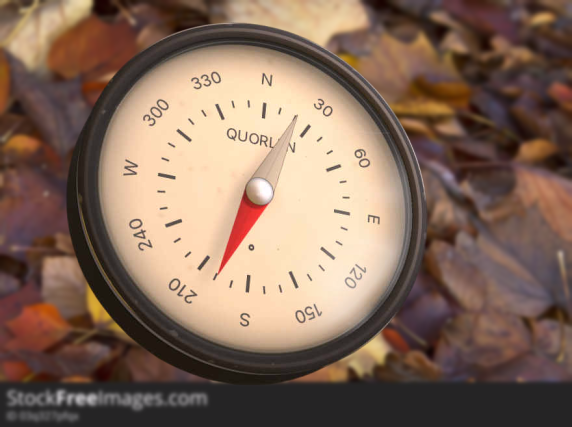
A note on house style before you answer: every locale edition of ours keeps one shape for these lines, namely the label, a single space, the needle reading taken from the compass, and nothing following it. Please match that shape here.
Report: 200 °
